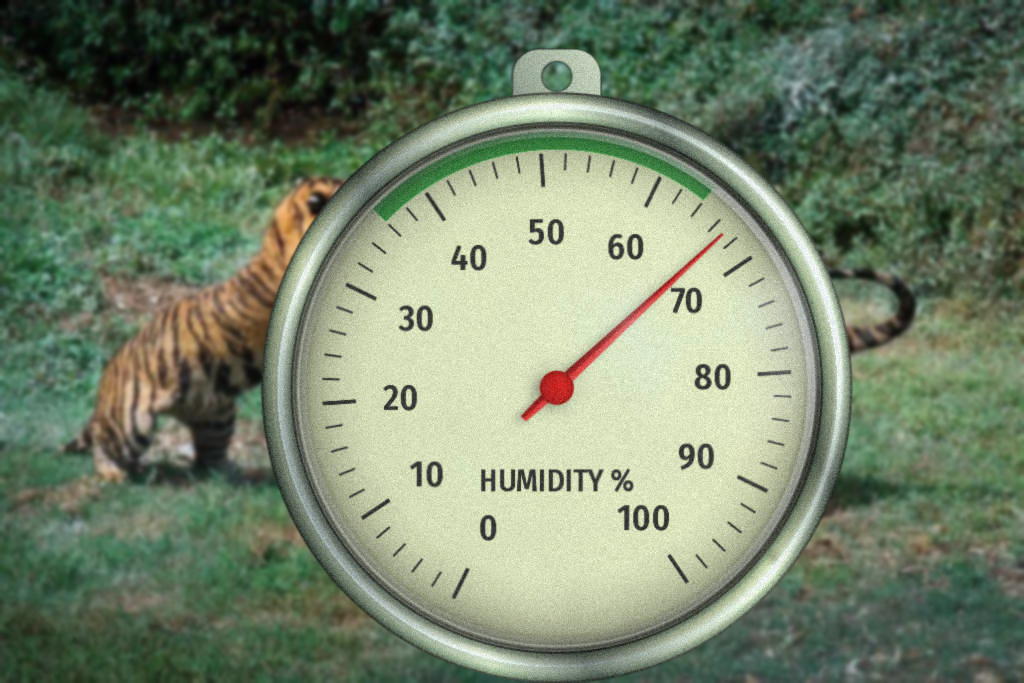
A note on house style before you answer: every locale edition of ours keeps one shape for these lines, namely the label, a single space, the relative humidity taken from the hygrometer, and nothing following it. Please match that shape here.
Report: 67 %
